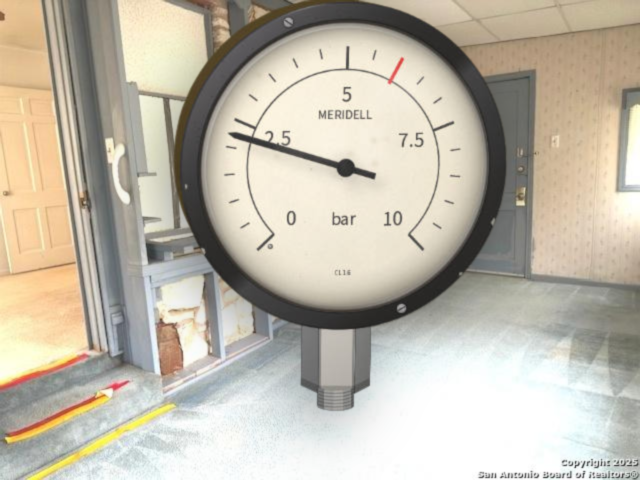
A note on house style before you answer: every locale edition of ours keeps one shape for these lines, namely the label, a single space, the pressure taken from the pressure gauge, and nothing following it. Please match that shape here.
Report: 2.25 bar
